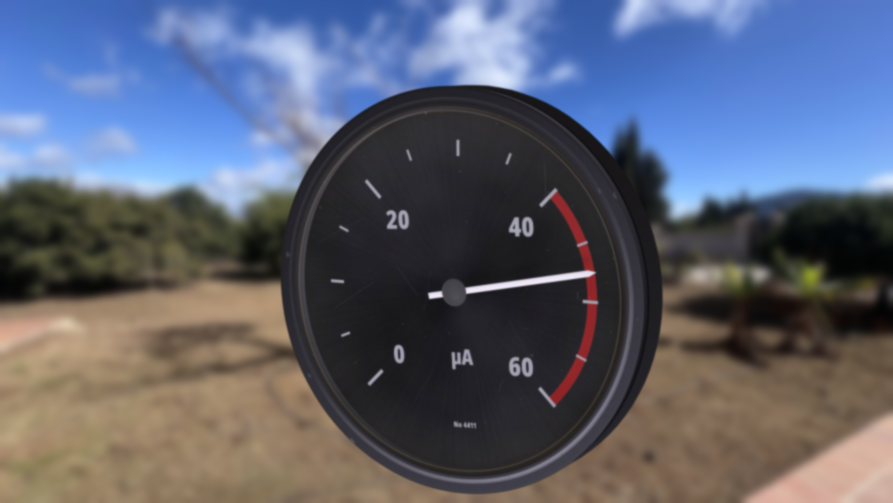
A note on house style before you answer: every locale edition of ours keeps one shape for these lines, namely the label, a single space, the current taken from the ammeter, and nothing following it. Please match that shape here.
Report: 47.5 µA
